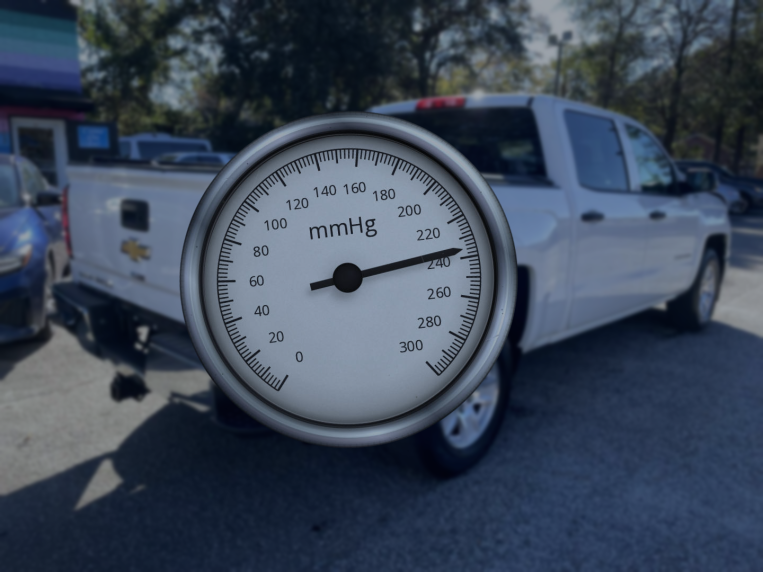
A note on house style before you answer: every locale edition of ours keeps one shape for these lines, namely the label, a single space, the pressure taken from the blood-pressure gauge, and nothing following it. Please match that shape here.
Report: 236 mmHg
